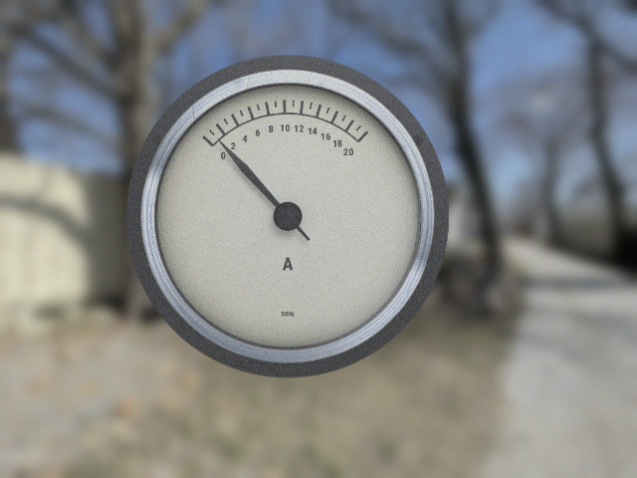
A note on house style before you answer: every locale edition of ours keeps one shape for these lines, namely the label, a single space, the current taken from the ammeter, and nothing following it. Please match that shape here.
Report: 1 A
